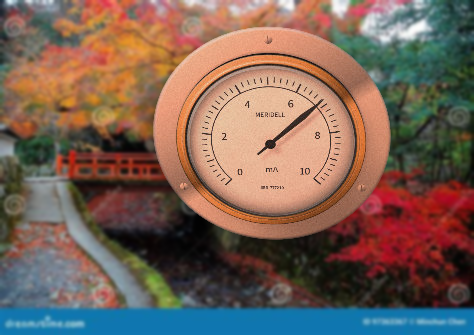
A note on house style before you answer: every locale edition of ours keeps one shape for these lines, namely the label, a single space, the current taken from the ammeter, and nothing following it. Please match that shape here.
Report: 6.8 mA
